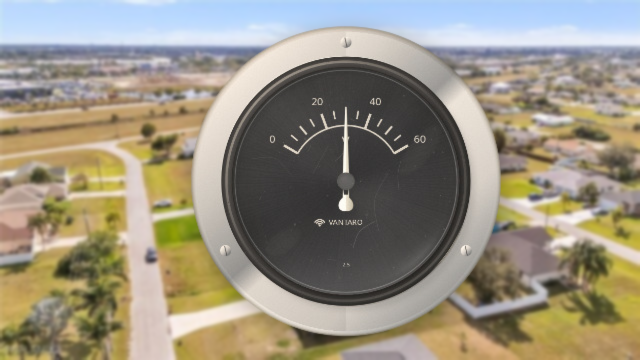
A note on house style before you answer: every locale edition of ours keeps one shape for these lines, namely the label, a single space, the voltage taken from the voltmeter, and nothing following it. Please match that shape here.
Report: 30 V
